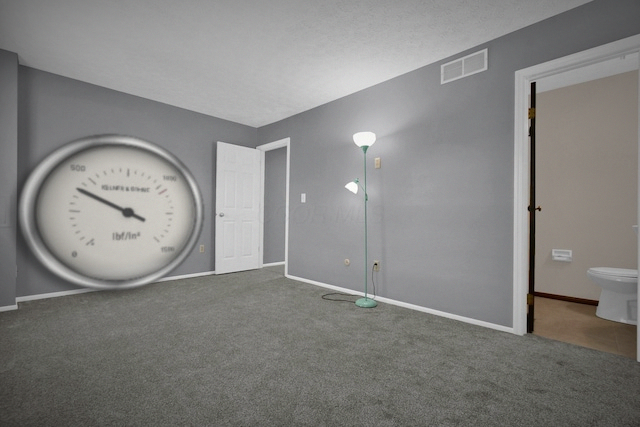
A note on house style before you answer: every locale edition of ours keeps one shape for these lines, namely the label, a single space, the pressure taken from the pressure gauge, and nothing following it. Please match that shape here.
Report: 400 psi
